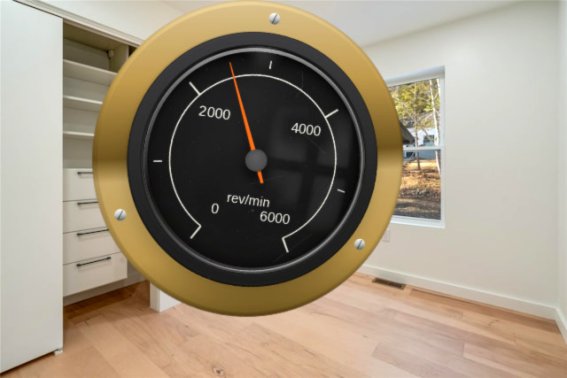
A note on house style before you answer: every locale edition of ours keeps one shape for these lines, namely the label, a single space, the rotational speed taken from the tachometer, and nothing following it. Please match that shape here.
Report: 2500 rpm
